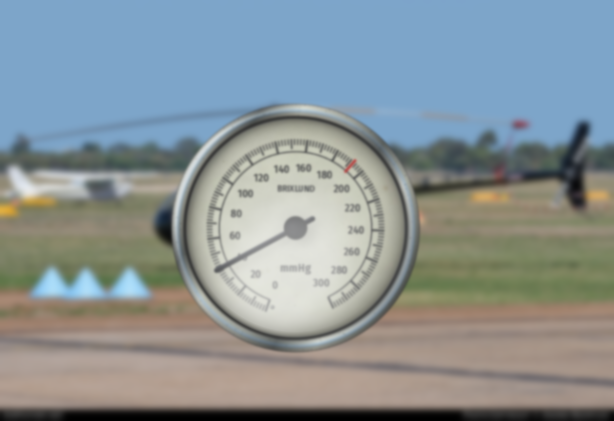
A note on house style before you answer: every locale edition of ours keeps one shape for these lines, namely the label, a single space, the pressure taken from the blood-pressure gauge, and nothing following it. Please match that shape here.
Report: 40 mmHg
